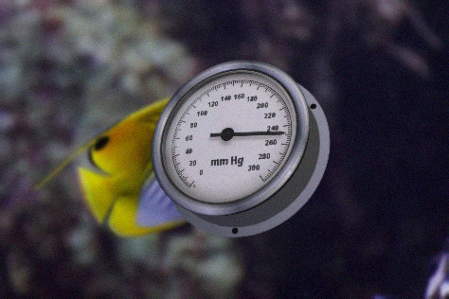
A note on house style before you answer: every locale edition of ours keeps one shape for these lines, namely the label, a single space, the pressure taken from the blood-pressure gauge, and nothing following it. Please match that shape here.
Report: 250 mmHg
